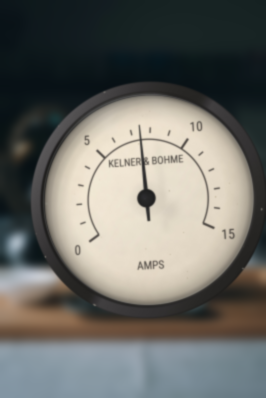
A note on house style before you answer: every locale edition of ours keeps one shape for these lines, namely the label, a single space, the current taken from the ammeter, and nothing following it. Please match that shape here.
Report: 7.5 A
